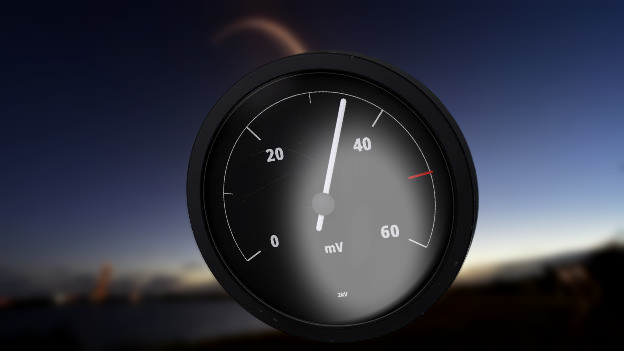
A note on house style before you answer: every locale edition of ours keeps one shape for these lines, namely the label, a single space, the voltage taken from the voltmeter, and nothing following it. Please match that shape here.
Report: 35 mV
